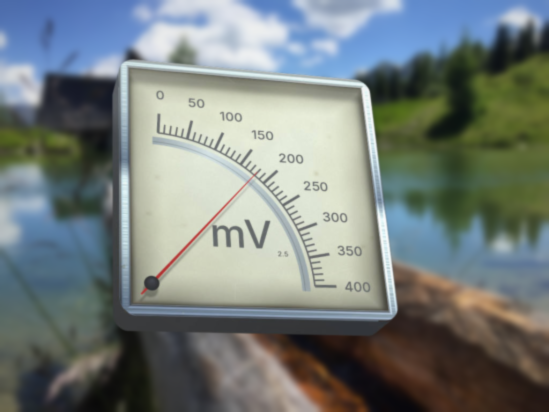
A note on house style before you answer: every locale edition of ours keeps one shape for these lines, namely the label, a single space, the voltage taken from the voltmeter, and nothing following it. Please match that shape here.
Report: 180 mV
